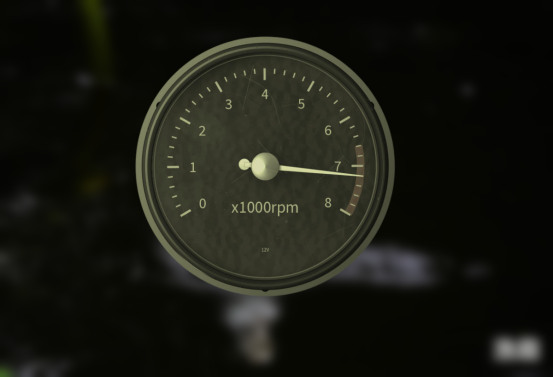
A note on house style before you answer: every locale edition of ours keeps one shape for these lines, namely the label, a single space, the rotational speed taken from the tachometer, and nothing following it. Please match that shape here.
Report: 7200 rpm
